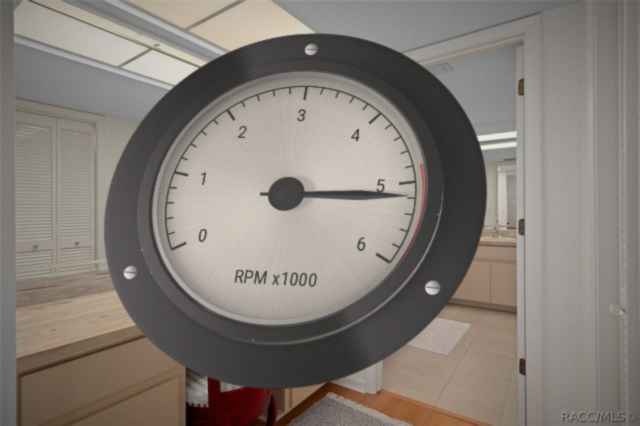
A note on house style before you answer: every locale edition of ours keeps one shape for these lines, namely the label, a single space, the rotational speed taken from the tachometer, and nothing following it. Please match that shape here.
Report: 5200 rpm
